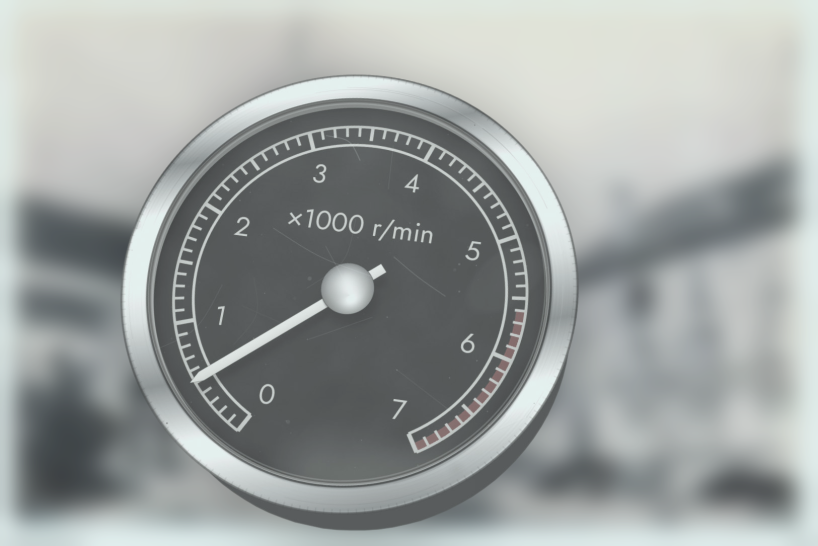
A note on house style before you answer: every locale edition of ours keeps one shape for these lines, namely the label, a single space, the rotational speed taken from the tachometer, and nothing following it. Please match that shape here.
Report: 500 rpm
